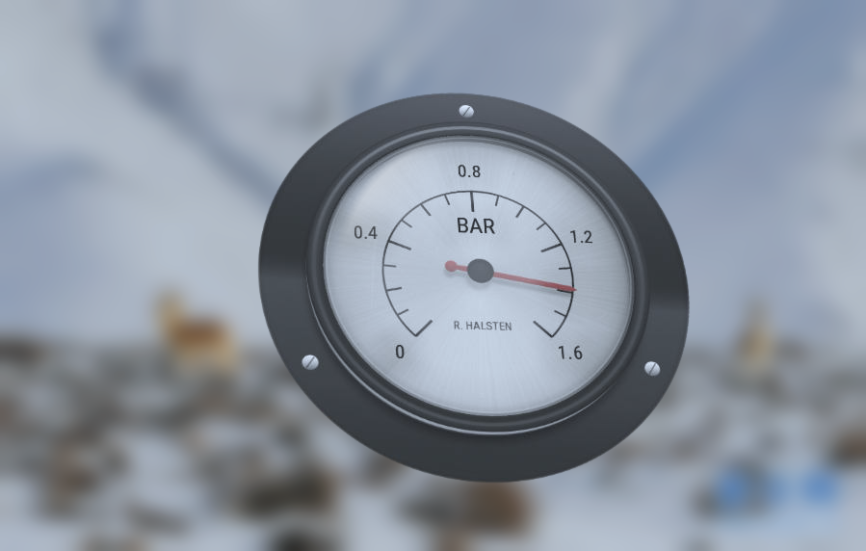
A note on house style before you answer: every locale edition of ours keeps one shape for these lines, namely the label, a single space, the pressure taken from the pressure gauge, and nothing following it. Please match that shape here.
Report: 1.4 bar
